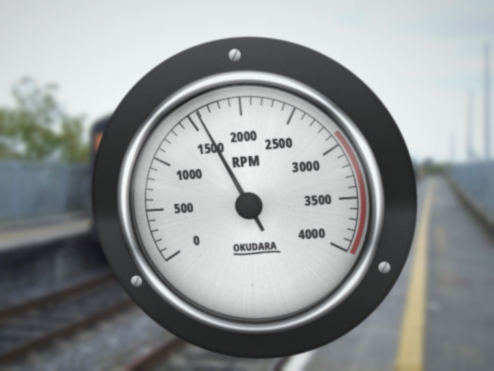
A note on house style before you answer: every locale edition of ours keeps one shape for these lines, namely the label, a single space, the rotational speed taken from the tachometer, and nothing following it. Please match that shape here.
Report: 1600 rpm
